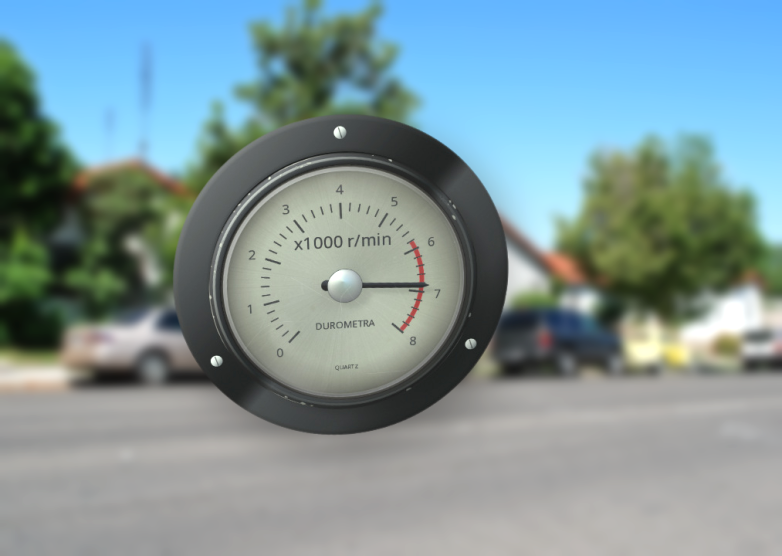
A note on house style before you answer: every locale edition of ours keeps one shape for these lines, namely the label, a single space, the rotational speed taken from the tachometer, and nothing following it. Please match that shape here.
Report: 6800 rpm
